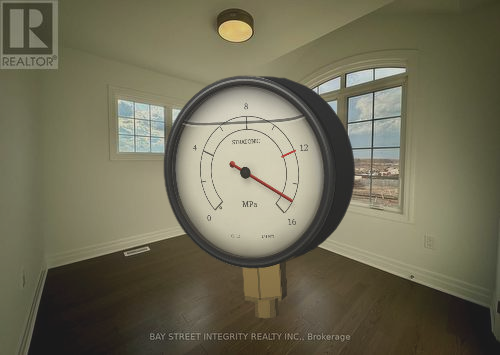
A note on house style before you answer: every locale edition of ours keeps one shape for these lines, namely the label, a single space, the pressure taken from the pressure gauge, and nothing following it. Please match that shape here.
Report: 15 MPa
